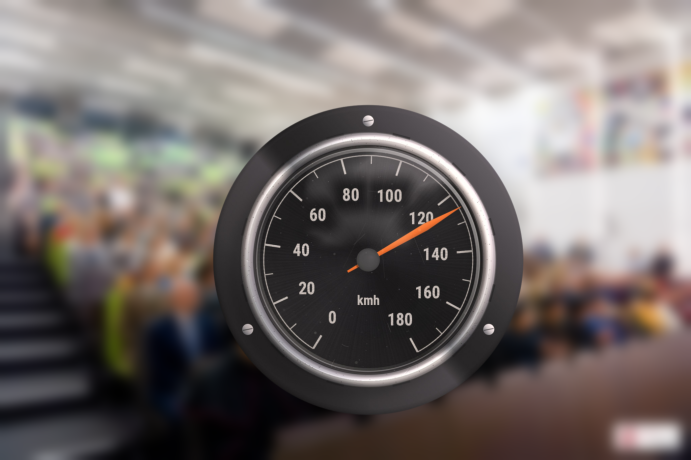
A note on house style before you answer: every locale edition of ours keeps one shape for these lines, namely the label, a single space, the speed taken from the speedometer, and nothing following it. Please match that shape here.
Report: 125 km/h
